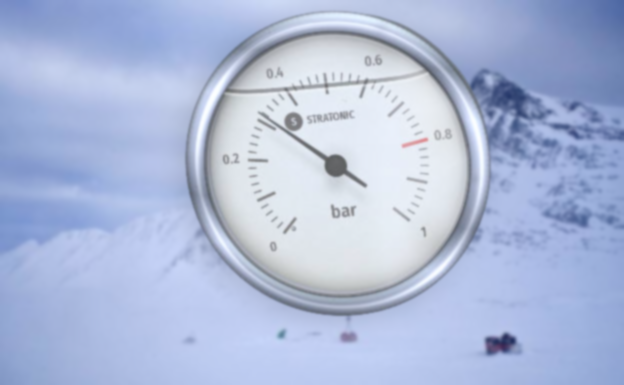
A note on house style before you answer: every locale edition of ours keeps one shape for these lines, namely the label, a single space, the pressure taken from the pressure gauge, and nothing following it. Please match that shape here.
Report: 0.32 bar
